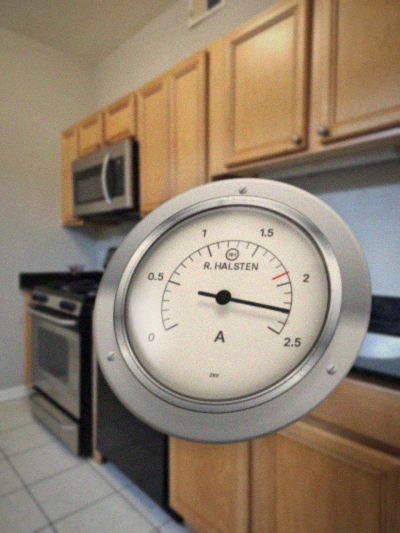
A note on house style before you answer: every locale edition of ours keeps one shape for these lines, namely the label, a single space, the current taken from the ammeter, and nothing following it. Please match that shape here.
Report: 2.3 A
